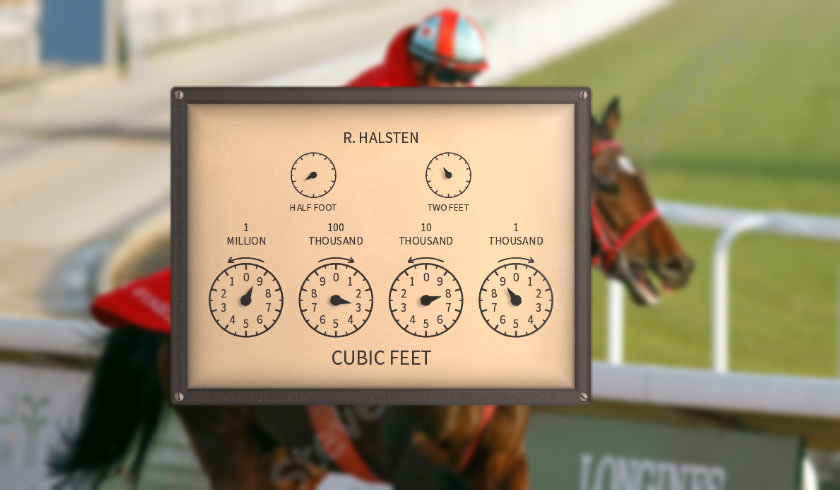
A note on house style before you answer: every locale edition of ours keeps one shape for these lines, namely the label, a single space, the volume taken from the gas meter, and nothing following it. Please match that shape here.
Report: 927900 ft³
